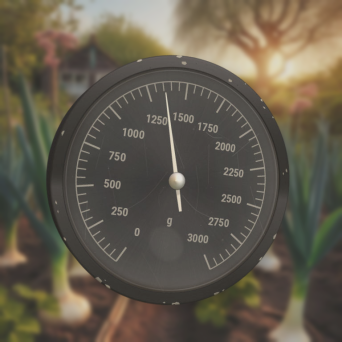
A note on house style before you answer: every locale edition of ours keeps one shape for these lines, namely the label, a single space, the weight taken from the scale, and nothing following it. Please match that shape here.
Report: 1350 g
